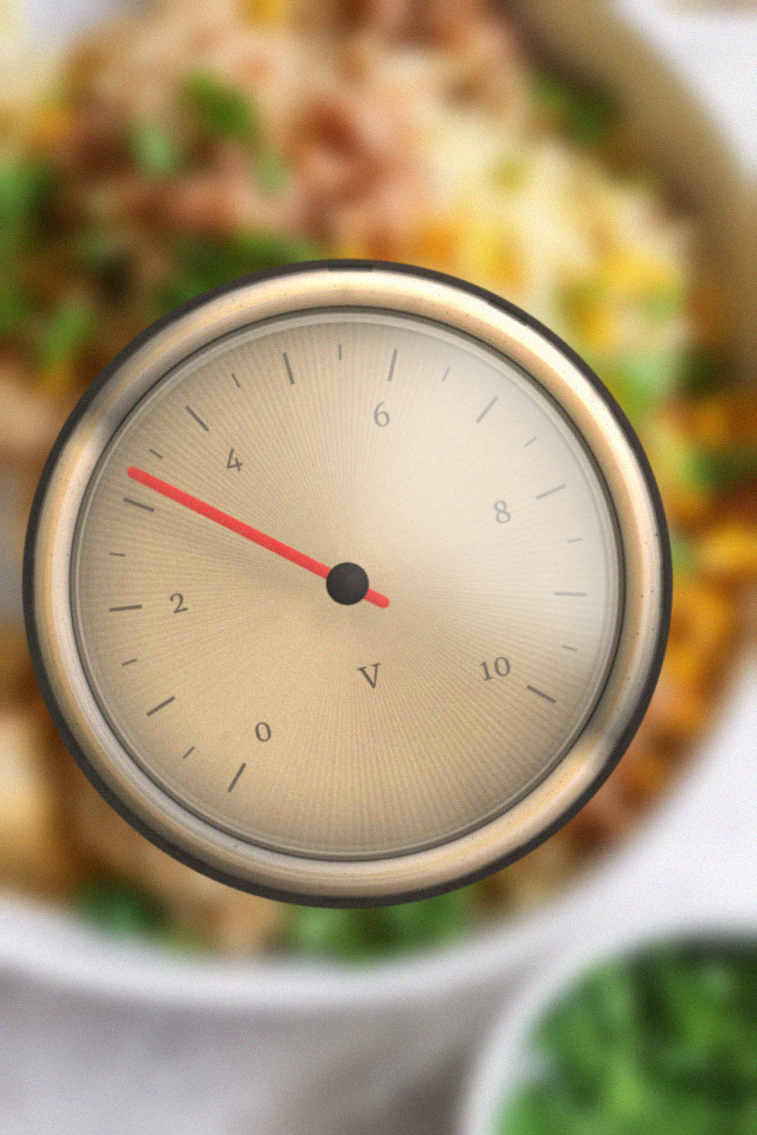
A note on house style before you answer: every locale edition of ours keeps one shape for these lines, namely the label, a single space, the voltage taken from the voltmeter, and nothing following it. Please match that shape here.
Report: 3.25 V
